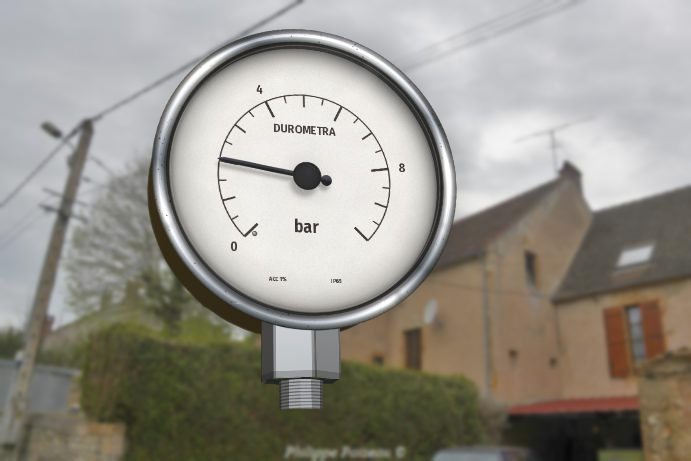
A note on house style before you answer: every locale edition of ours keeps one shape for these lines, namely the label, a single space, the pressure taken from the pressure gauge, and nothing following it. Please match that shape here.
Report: 2 bar
